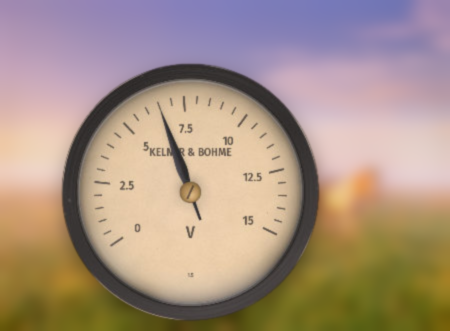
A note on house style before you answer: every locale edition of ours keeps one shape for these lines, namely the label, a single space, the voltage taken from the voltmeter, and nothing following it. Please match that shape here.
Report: 6.5 V
